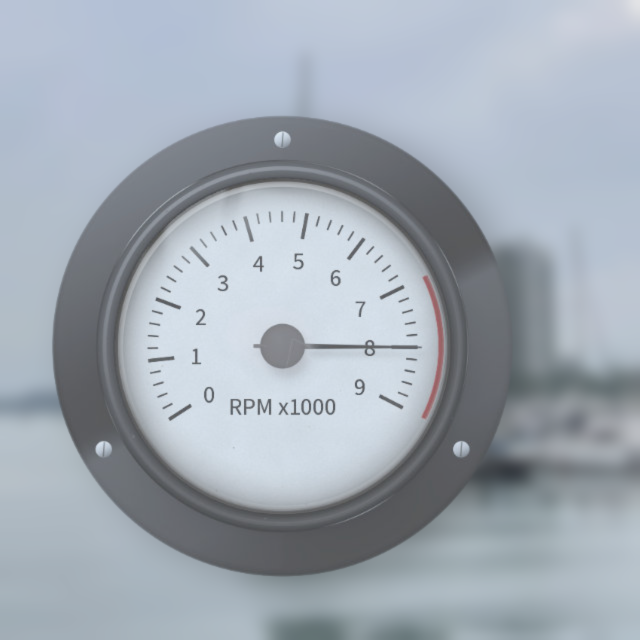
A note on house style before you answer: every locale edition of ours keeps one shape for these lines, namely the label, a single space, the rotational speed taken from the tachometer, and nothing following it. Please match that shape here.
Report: 8000 rpm
